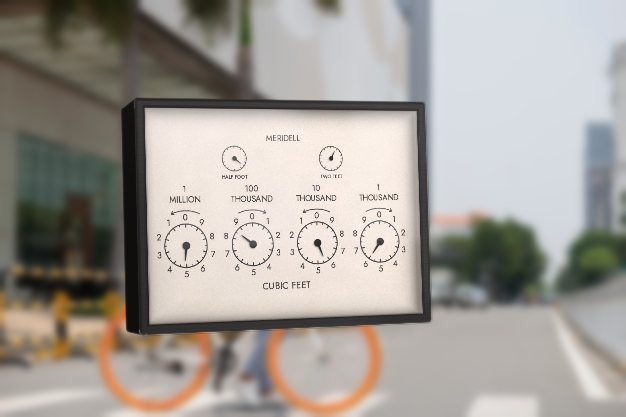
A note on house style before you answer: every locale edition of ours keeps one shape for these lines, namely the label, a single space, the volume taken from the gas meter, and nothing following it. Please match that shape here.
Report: 485600 ft³
